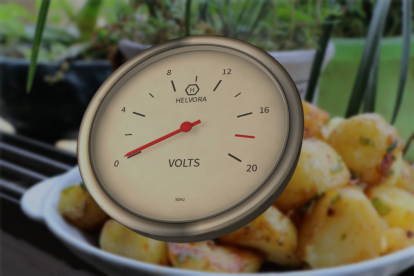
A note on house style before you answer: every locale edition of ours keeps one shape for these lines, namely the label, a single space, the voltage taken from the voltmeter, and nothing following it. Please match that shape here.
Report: 0 V
